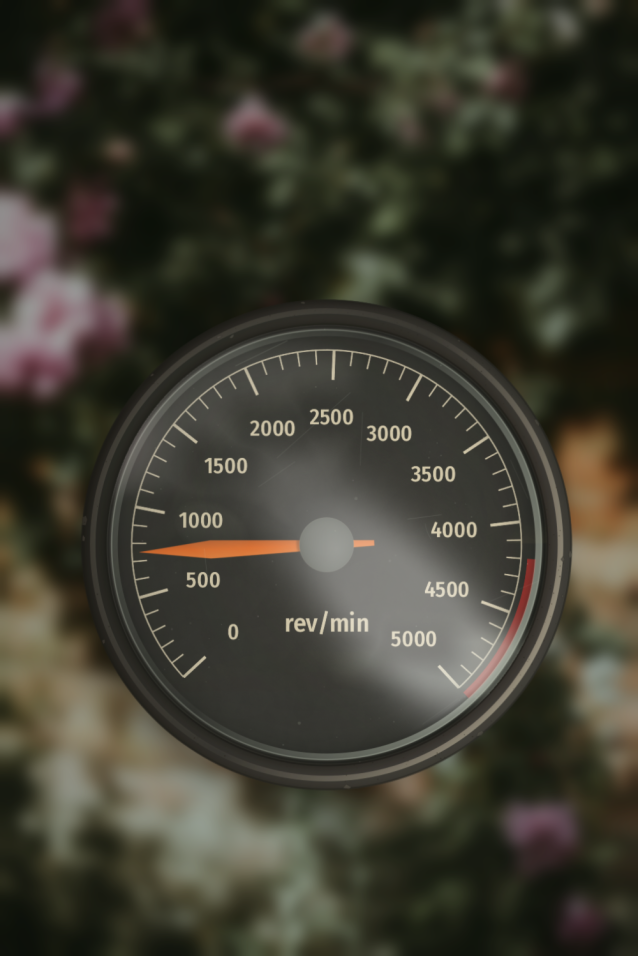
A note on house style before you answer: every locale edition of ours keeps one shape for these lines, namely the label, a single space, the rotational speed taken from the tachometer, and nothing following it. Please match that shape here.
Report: 750 rpm
